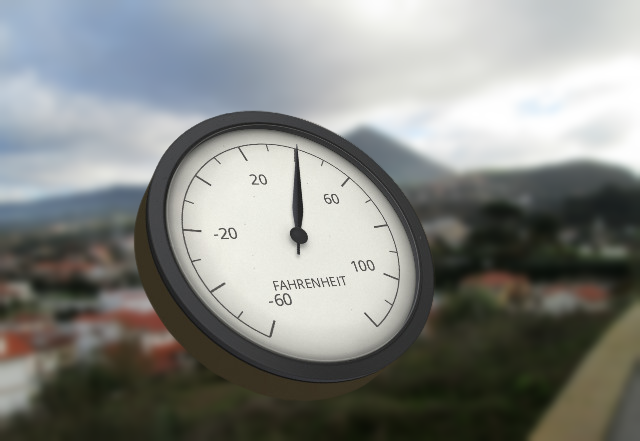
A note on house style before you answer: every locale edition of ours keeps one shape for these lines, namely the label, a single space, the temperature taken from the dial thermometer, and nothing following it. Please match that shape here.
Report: 40 °F
